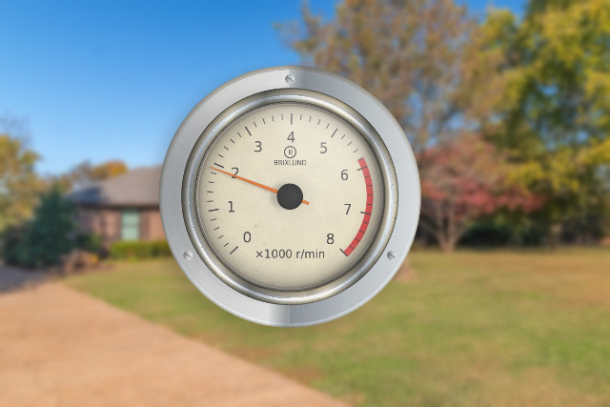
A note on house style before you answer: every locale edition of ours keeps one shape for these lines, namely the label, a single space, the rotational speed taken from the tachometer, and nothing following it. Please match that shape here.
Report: 1900 rpm
